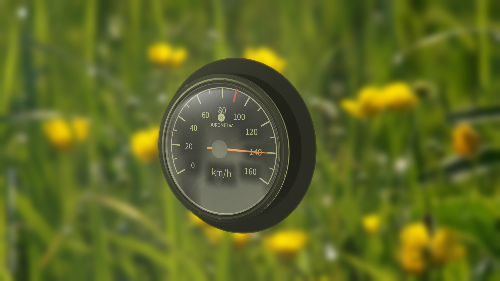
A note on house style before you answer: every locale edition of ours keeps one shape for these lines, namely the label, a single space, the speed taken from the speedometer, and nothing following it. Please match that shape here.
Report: 140 km/h
